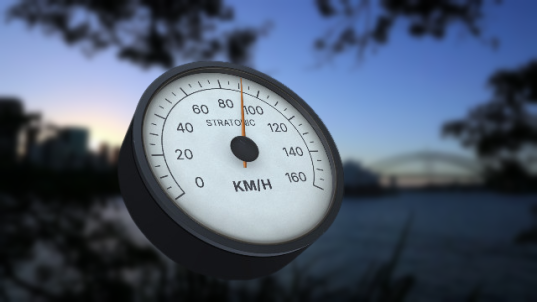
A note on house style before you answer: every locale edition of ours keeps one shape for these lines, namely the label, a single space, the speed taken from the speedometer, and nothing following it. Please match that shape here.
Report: 90 km/h
